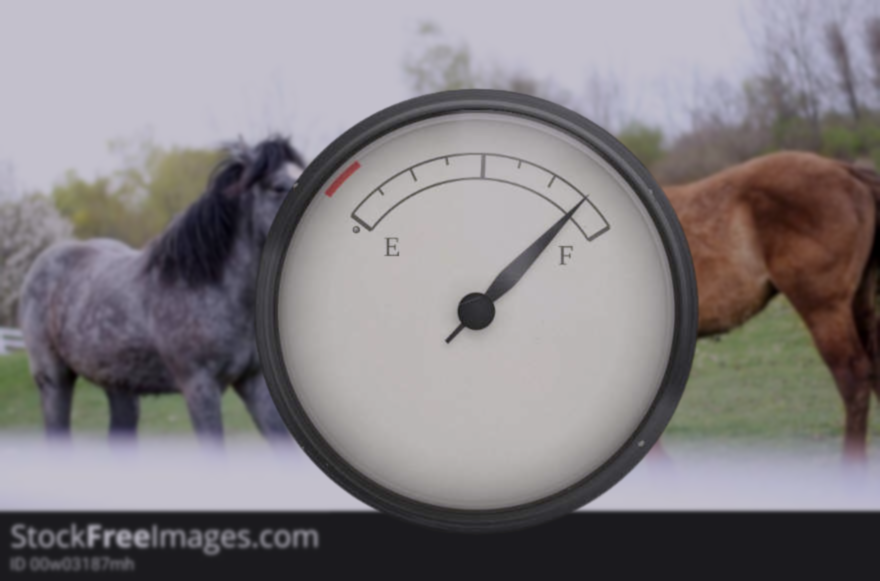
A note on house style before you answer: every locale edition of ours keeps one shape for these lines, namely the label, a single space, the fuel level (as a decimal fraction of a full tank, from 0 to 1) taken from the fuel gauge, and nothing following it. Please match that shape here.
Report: 0.875
